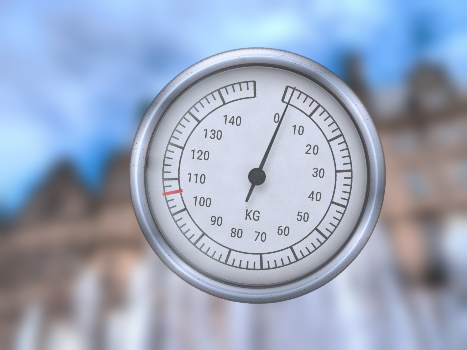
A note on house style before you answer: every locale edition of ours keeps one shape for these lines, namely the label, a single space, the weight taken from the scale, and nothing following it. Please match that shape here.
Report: 2 kg
